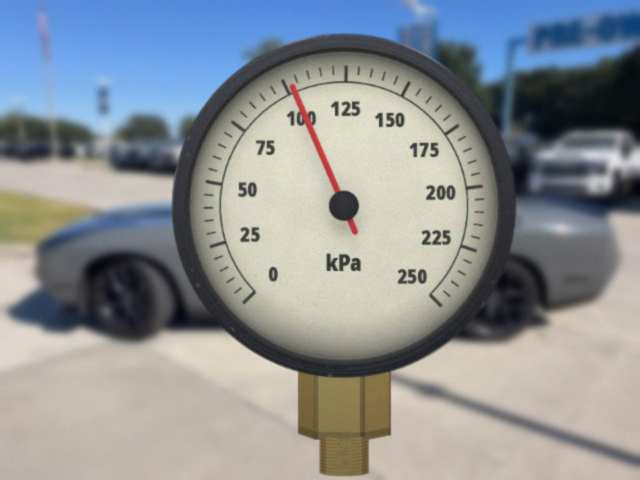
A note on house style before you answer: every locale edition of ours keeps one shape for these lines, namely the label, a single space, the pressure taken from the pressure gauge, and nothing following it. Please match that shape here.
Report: 102.5 kPa
